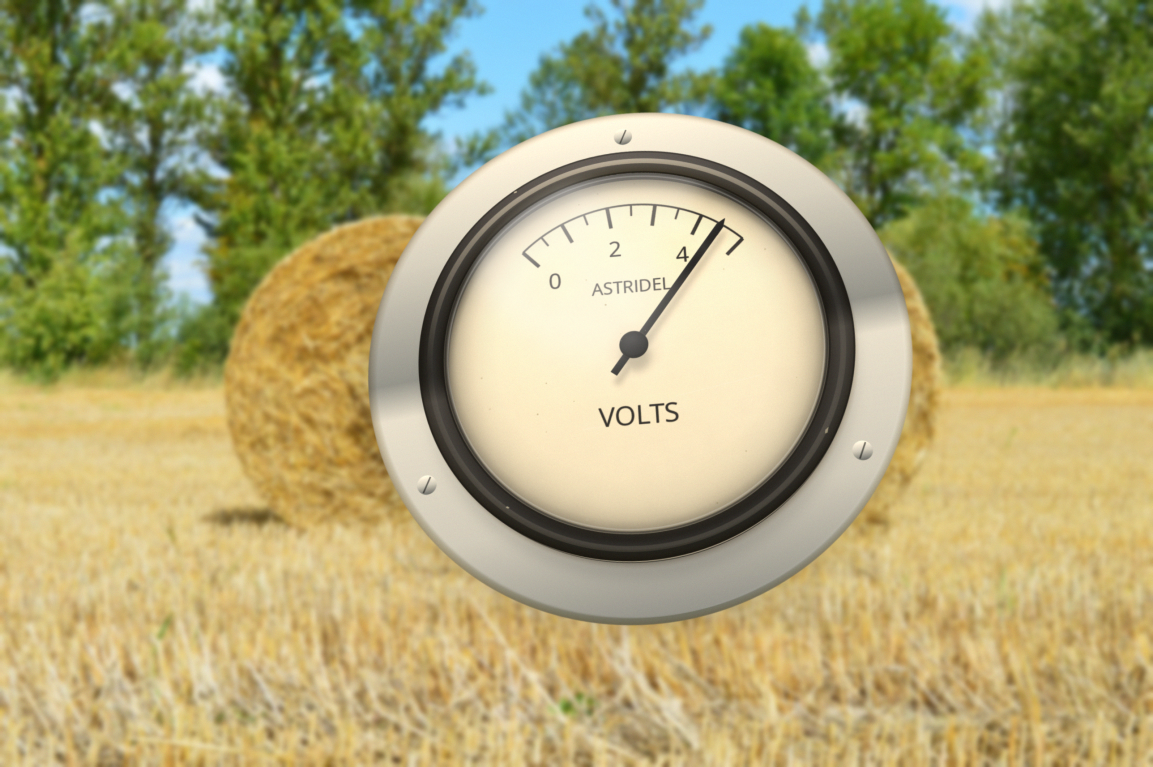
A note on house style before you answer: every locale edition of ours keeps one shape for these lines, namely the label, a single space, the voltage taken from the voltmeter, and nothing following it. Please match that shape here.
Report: 4.5 V
